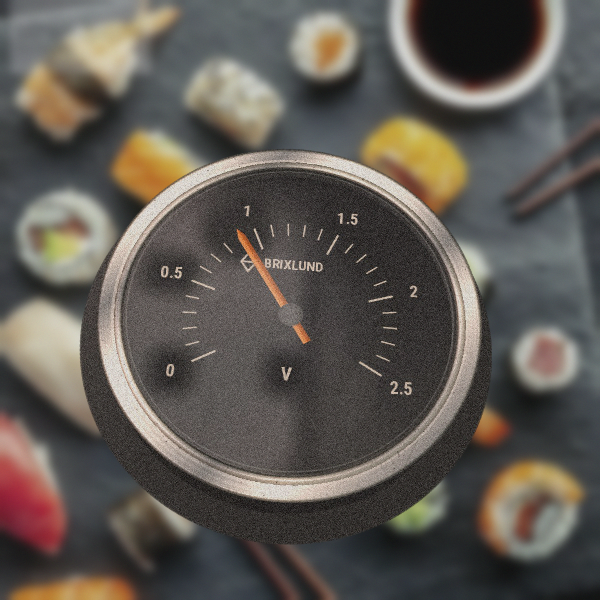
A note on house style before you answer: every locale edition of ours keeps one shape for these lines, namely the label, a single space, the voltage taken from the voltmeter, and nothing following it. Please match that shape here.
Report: 0.9 V
